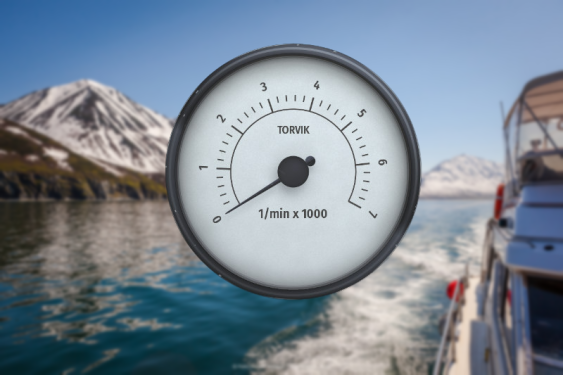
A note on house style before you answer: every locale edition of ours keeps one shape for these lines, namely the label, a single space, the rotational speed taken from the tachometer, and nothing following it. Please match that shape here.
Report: 0 rpm
